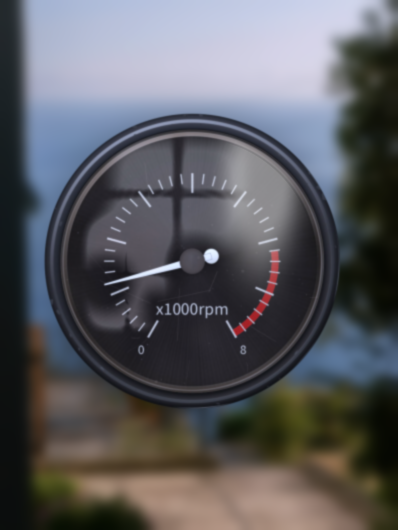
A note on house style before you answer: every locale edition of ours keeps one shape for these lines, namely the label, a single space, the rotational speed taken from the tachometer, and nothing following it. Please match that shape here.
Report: 1200 rpm
